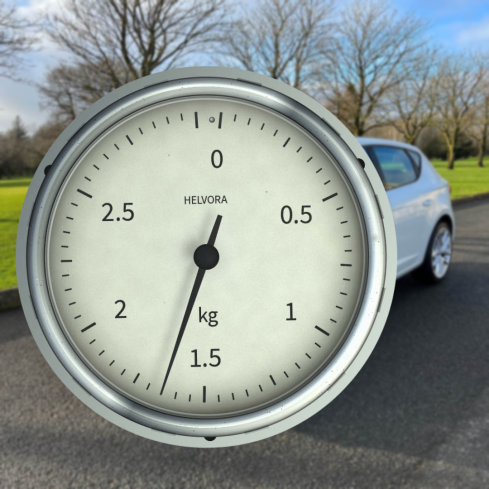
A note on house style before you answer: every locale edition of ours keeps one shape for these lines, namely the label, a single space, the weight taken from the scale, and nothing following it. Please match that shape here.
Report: 1.65 kg
